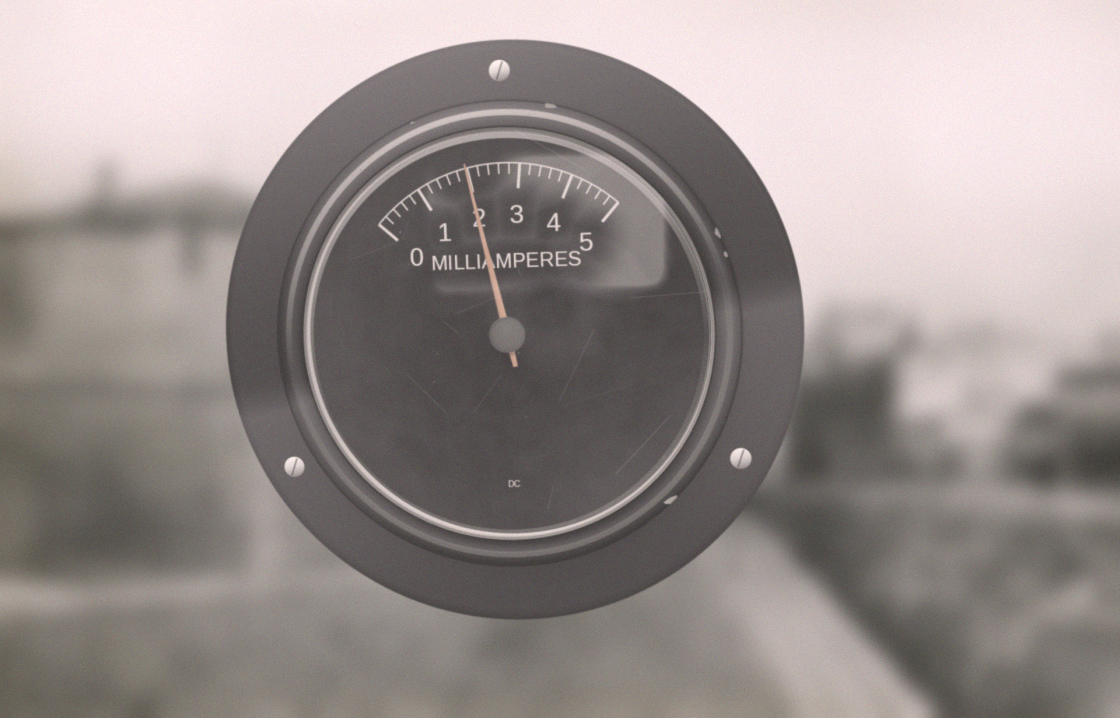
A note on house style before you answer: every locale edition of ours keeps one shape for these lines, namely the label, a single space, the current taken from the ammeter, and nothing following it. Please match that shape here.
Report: 2 mA
